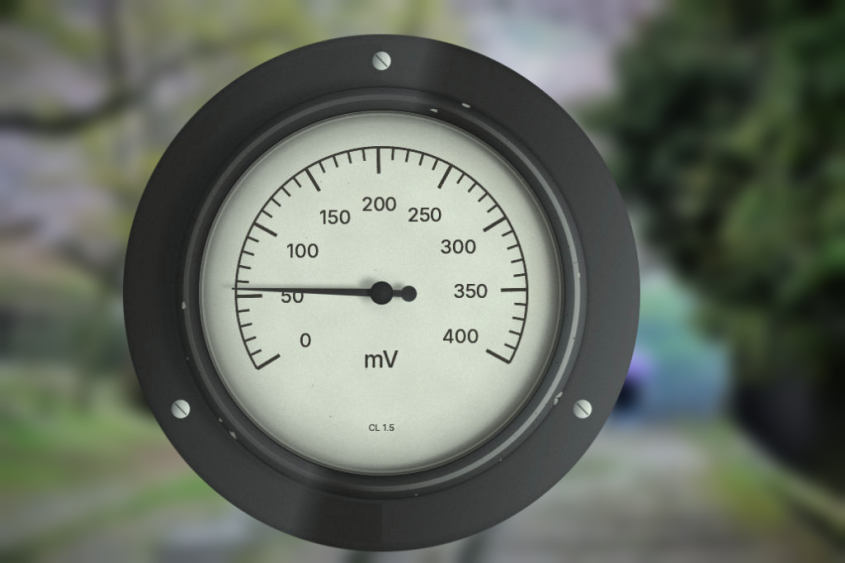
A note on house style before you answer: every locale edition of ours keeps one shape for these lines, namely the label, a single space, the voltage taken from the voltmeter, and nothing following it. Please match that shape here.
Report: 55 mV
